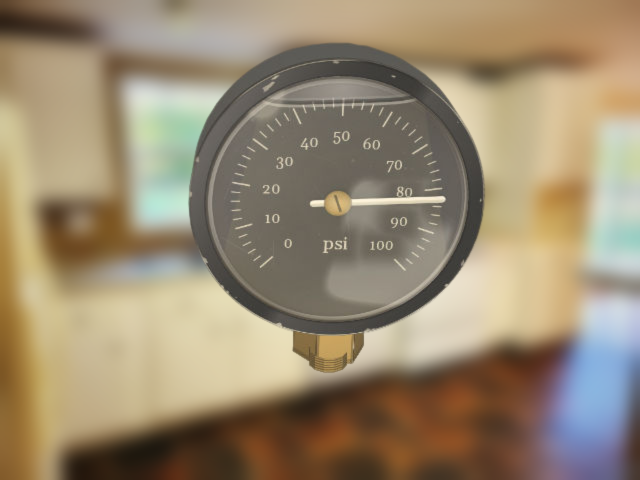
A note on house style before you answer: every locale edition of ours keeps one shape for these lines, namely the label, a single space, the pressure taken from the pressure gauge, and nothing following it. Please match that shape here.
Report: 82 psi
